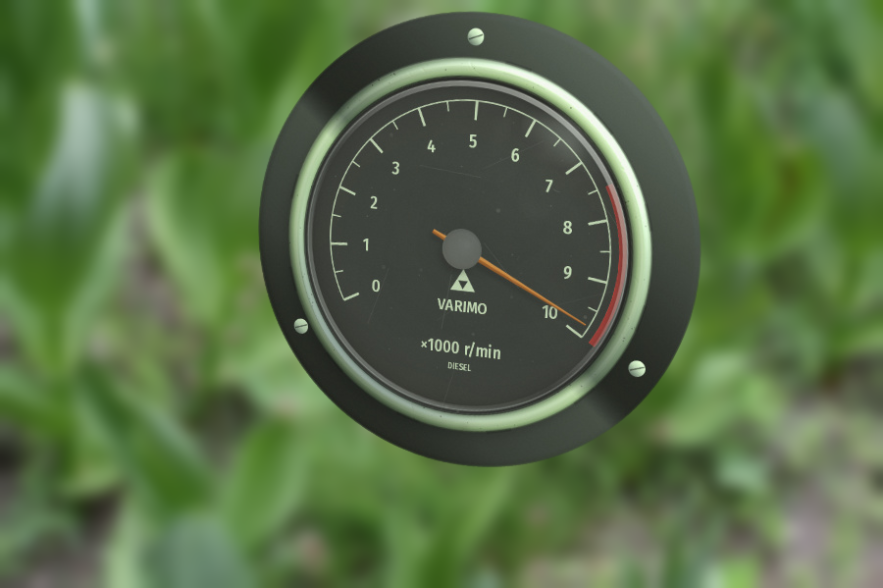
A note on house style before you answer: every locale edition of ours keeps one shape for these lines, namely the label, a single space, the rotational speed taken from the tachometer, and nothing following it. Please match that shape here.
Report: 9750 rpm
